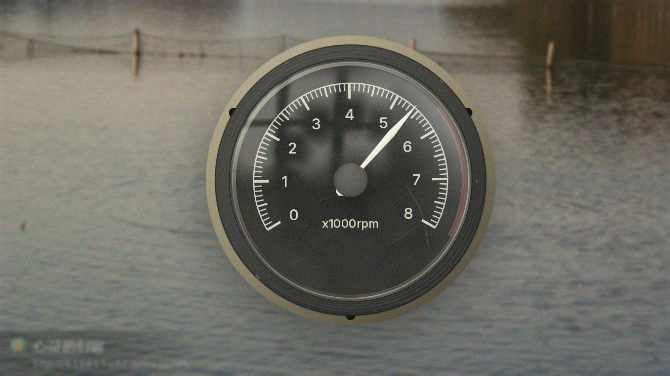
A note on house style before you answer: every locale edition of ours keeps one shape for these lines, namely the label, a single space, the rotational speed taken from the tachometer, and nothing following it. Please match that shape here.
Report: 5400 rpm
